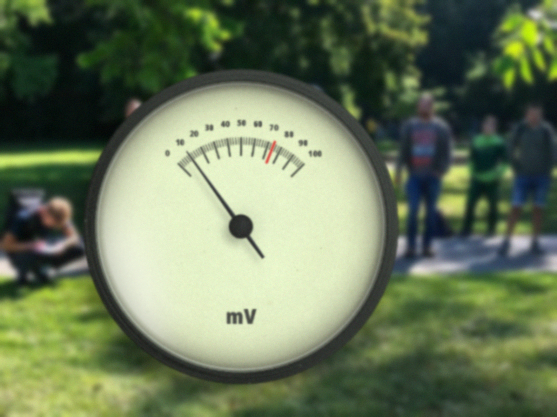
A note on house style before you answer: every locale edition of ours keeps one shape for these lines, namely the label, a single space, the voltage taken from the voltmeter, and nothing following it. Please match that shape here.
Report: 10 mV
